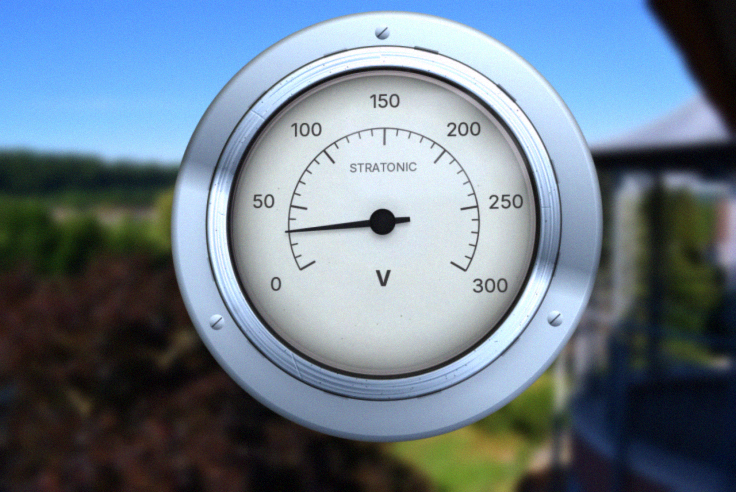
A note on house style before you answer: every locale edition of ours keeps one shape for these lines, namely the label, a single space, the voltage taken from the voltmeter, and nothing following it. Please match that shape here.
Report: 30 V
